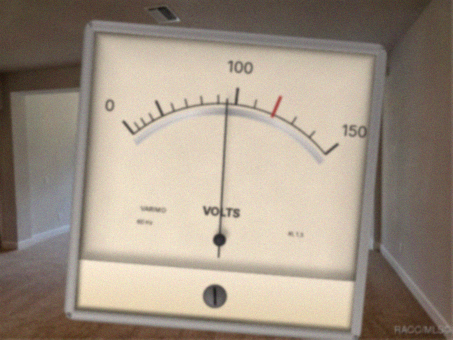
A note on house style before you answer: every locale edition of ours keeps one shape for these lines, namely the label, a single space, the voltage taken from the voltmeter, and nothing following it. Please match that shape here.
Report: 95 V
